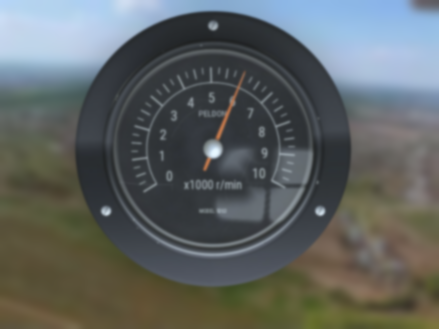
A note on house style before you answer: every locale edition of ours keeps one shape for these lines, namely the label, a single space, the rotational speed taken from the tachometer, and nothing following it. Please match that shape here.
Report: 6000 rpm
